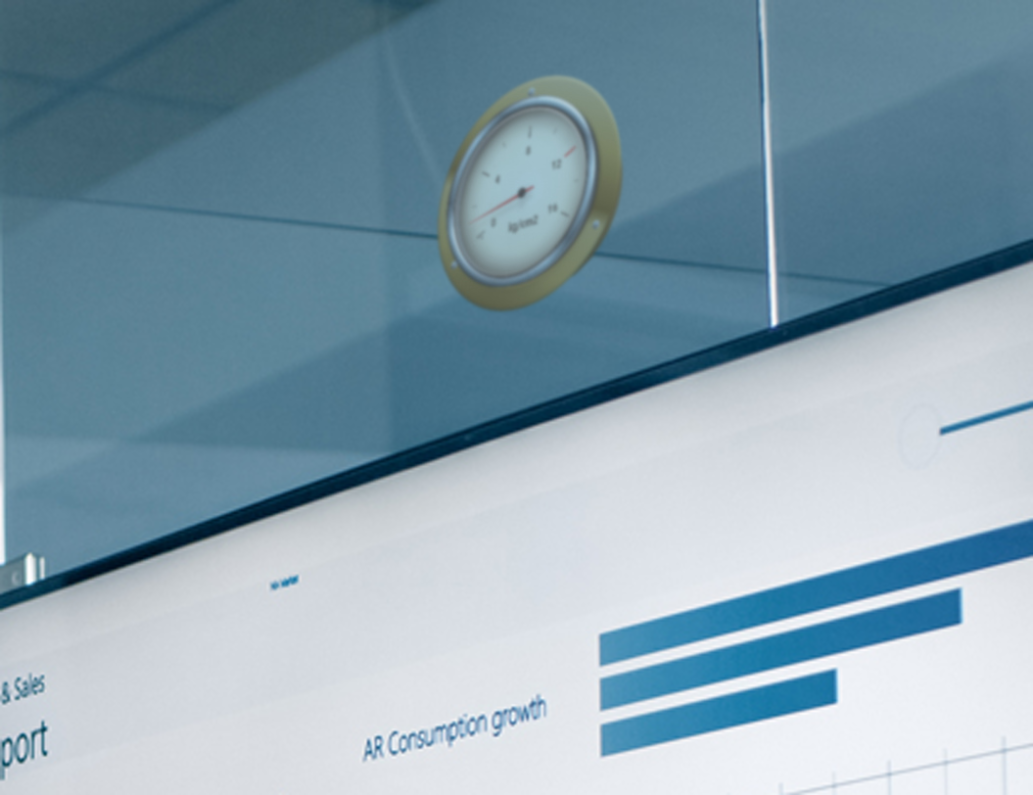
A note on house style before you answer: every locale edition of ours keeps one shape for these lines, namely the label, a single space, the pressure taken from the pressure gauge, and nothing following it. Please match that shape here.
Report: 1 kg/cm²
